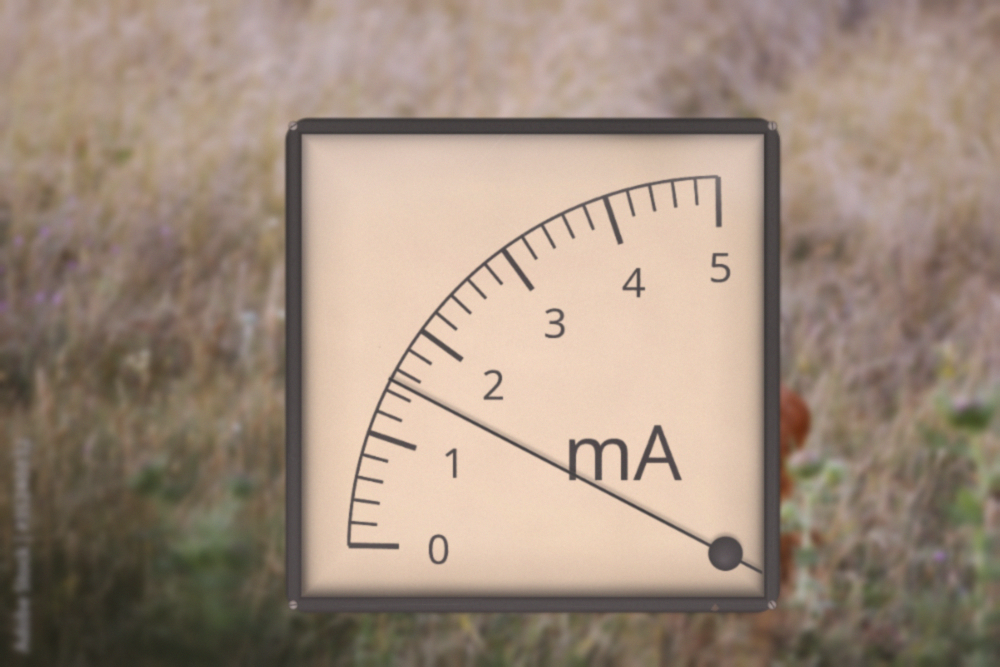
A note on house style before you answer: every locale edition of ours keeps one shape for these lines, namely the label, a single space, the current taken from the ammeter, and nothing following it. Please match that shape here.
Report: 1.5 mA
